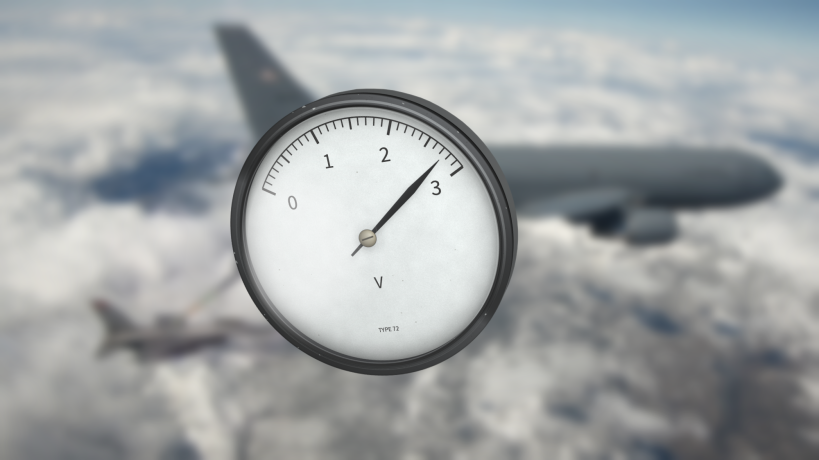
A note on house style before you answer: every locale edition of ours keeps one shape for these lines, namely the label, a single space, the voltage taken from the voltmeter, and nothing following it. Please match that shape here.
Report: 2.75 V
